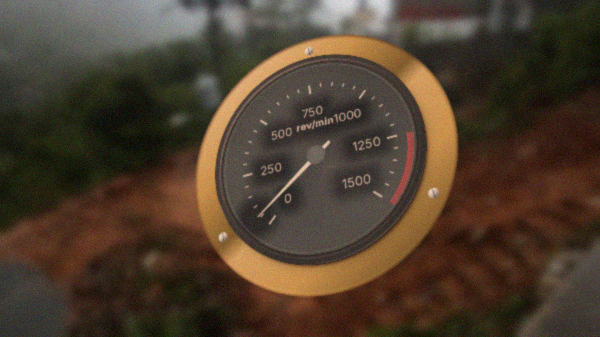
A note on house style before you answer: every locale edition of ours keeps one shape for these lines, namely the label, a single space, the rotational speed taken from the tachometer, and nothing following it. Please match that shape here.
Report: 50 rpm
